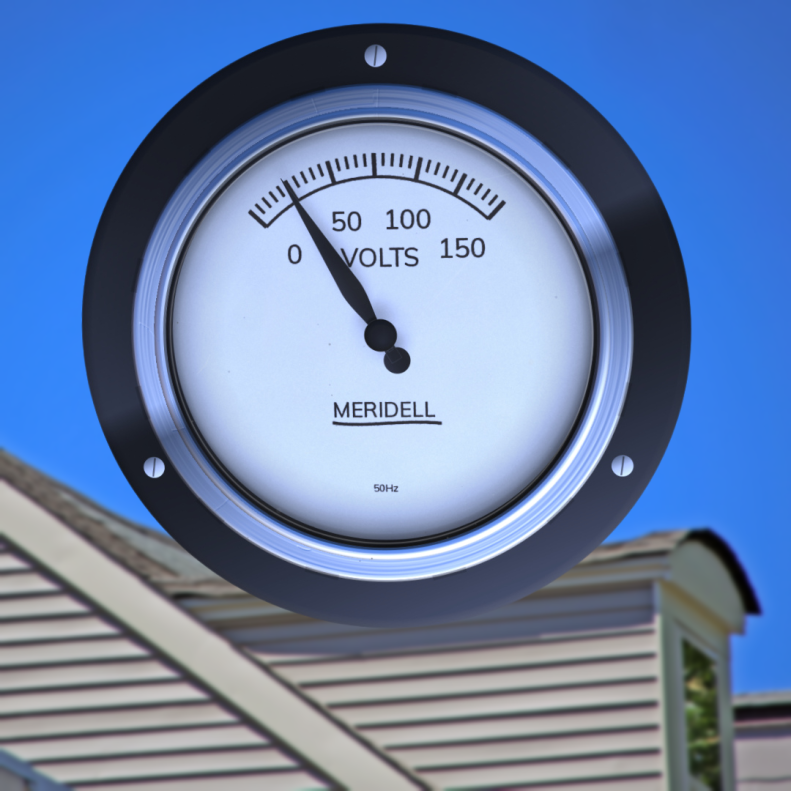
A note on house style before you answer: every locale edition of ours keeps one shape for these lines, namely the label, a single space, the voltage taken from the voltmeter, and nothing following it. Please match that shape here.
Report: 25 V
